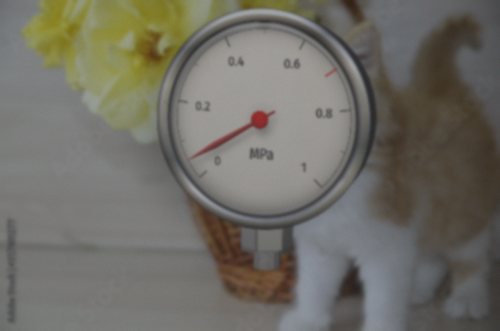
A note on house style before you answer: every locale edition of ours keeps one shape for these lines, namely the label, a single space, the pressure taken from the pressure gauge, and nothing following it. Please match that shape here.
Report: 0.05 MPa
